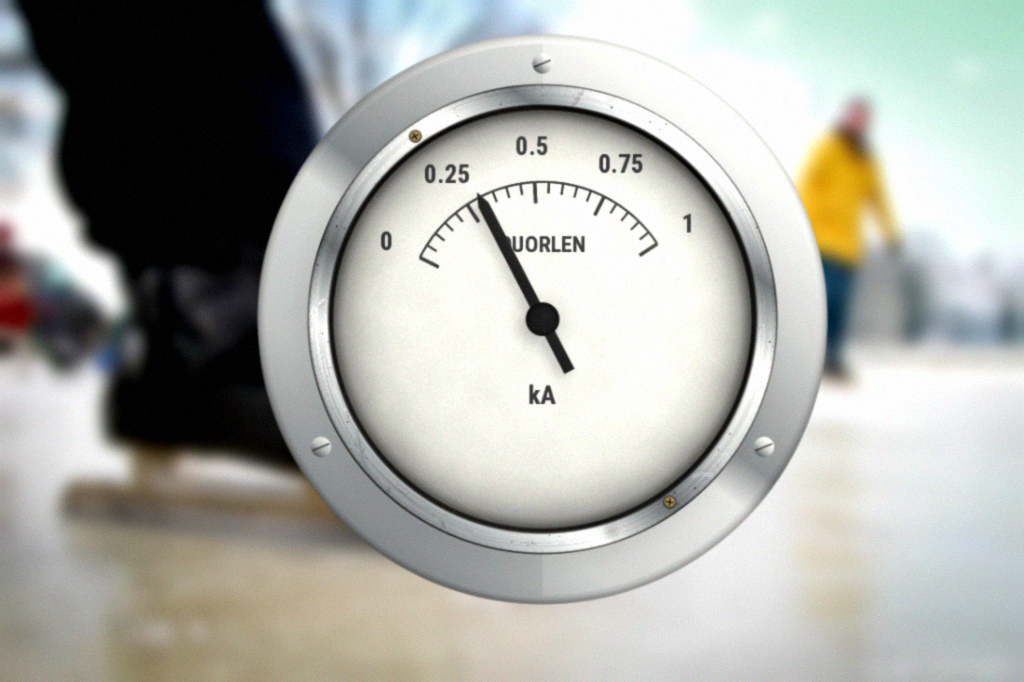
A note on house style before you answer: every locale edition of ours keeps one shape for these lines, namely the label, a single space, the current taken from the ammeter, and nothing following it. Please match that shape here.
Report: 0.3 kA
